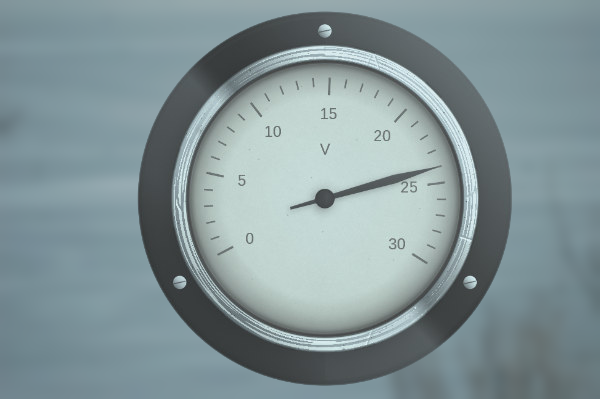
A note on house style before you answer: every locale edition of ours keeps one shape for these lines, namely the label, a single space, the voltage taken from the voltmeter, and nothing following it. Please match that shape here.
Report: 24 V
